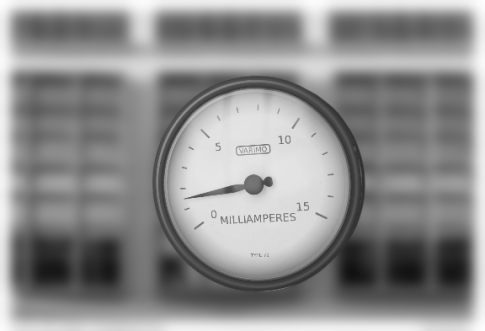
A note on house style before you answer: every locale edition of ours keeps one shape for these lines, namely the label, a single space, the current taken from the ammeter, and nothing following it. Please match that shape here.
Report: 1.5 mA
